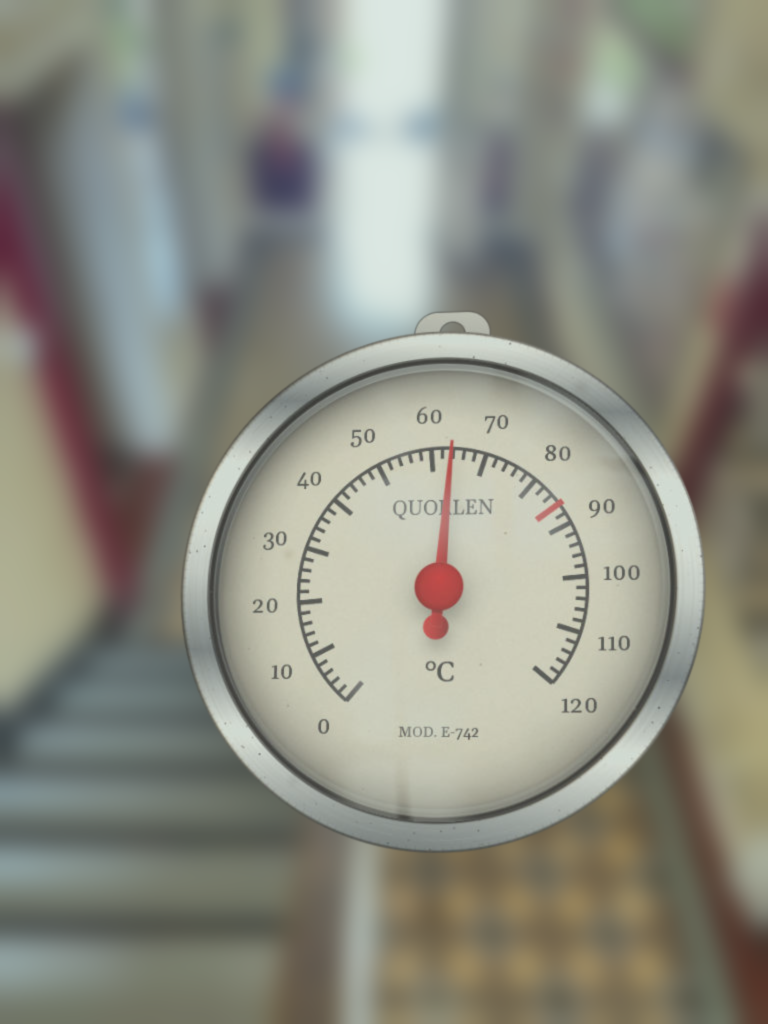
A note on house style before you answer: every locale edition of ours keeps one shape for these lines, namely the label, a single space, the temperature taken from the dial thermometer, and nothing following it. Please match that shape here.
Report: 64 °C
